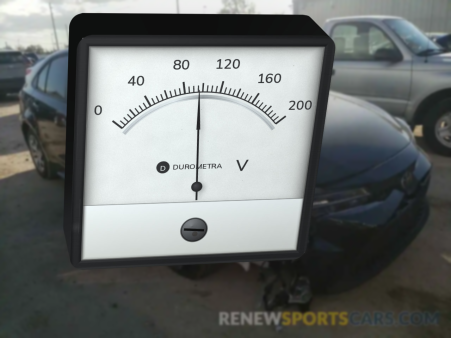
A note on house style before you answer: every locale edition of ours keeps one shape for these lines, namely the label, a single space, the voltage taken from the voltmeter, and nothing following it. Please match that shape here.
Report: 95 V
